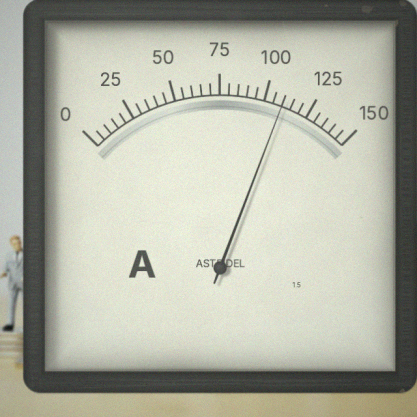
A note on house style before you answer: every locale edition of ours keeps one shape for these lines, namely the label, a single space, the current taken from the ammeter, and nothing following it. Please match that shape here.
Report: 110 A
